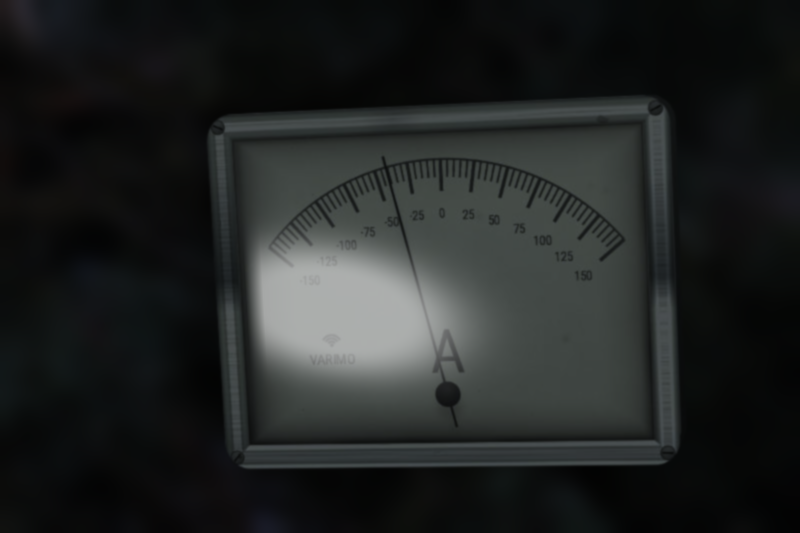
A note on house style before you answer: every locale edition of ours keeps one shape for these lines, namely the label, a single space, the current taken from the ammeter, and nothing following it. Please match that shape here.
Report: -40 A
